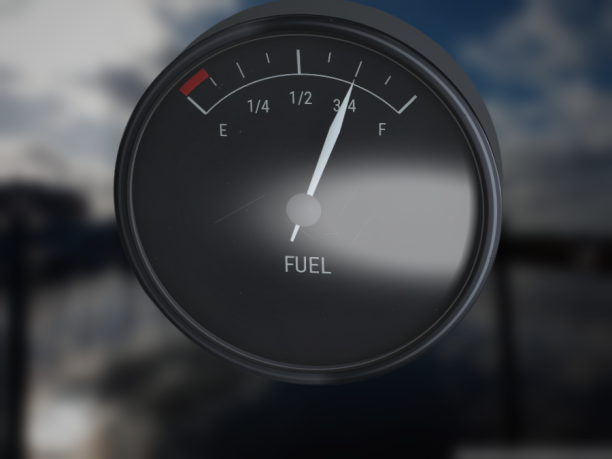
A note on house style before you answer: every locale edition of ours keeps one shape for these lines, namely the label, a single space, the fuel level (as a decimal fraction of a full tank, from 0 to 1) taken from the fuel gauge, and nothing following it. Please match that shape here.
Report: 0.75
